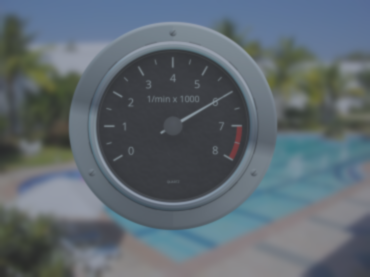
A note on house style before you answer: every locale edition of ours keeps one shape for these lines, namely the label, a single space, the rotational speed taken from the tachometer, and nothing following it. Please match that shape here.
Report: 6000 rpm
